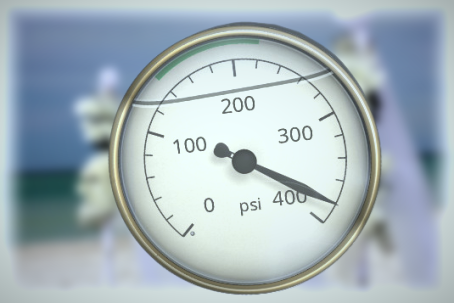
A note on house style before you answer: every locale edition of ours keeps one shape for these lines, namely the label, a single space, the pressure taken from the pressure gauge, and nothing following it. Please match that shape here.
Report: 380 psi
